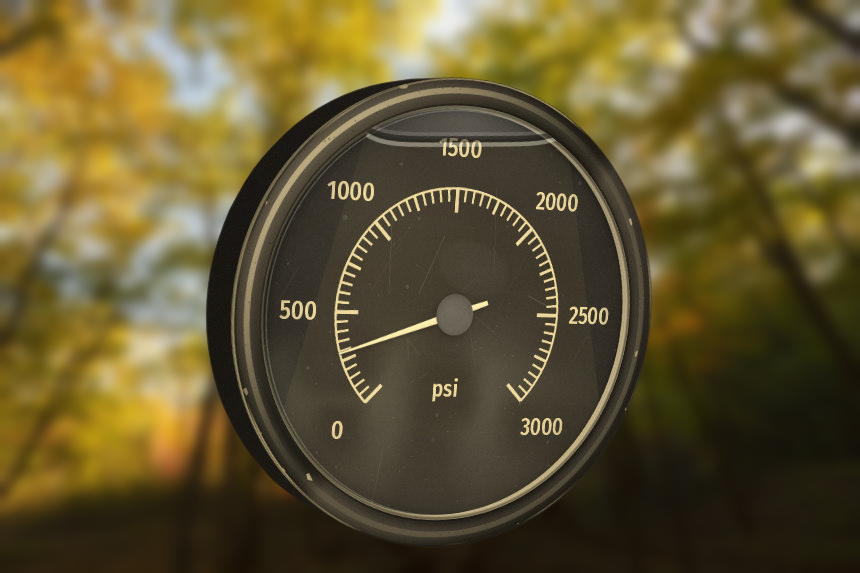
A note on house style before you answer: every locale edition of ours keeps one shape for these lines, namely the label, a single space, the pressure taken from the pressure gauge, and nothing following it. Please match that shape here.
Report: 300 psi
